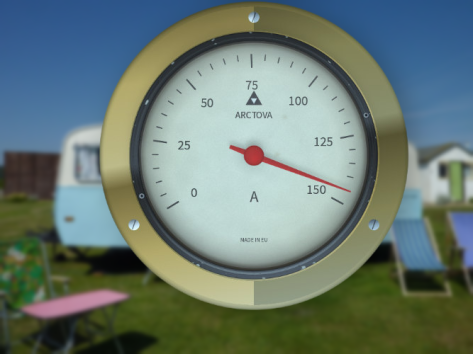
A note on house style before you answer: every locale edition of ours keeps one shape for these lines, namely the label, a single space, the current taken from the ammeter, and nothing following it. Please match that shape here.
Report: 145 A
